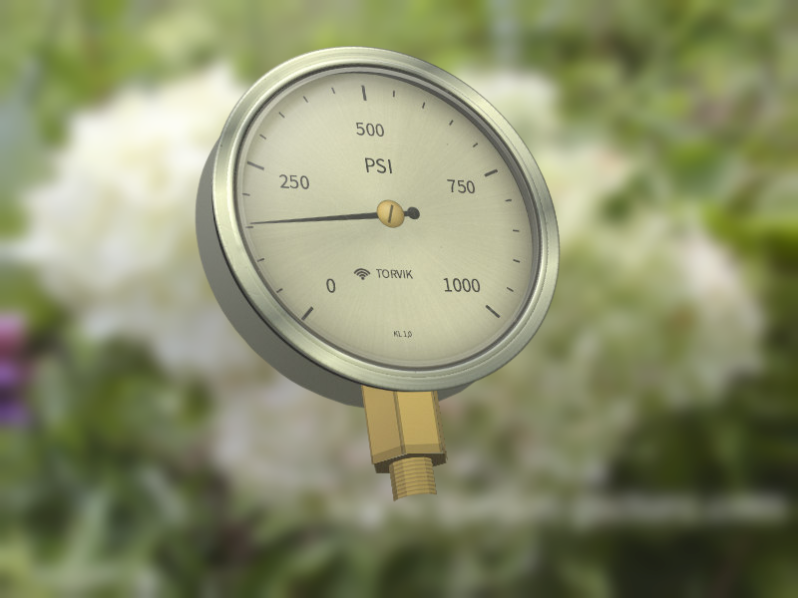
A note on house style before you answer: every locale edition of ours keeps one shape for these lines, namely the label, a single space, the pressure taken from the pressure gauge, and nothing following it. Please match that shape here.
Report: 150 psi
